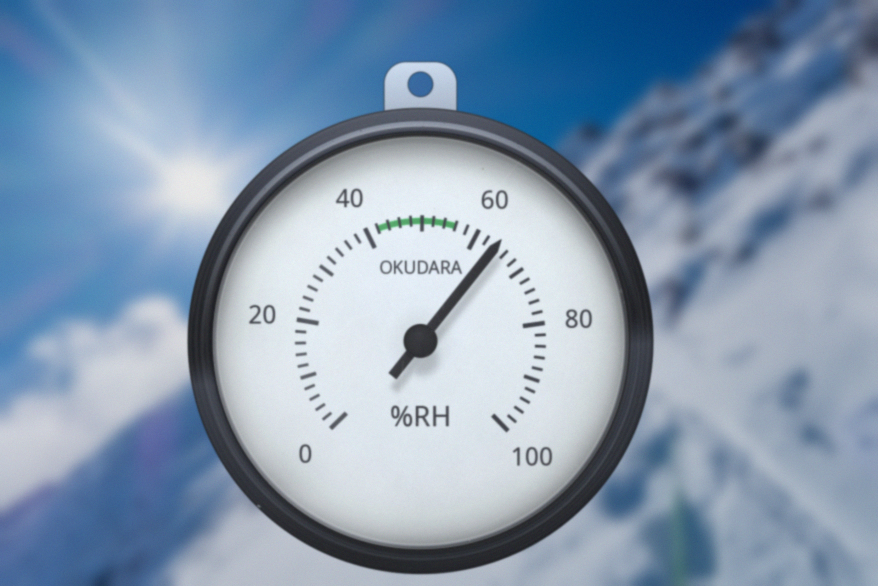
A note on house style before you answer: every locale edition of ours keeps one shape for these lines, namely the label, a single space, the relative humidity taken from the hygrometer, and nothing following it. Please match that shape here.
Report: 64 %
